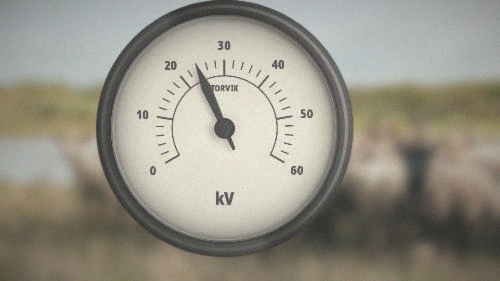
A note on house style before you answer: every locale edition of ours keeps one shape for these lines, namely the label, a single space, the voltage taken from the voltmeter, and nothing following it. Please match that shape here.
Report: 24 kV
